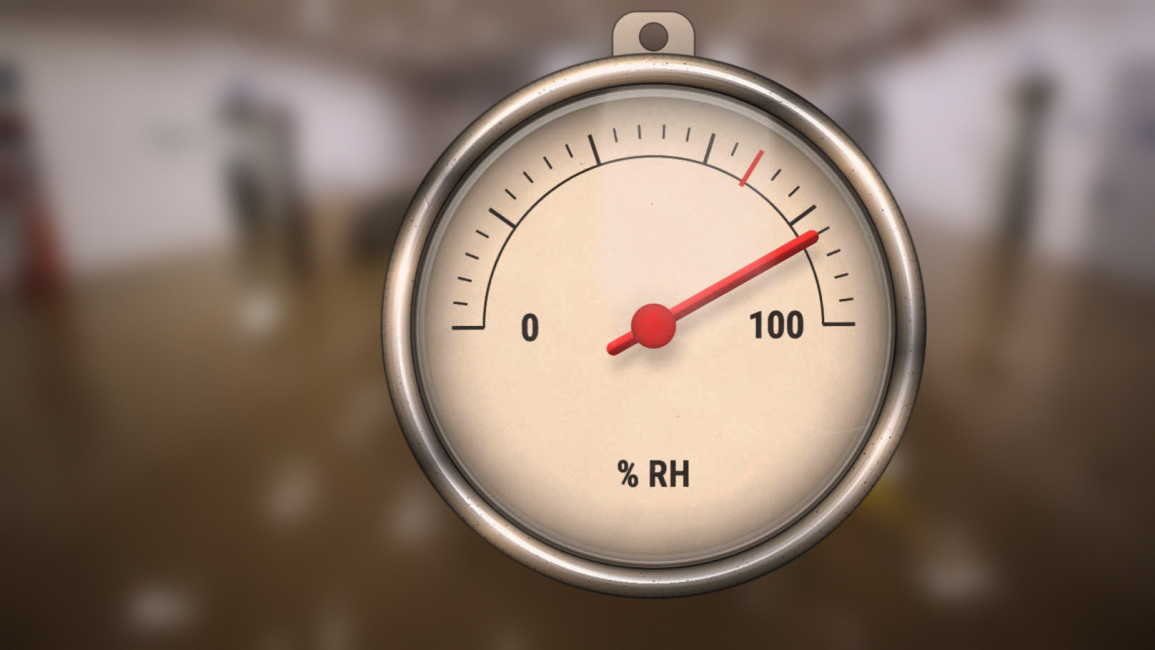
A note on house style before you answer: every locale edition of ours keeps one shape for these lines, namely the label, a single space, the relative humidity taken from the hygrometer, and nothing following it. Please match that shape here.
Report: 84 %
